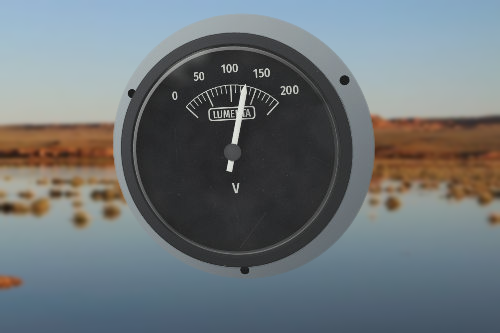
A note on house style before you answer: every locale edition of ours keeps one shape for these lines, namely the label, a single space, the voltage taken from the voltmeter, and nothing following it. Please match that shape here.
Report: 130 V
